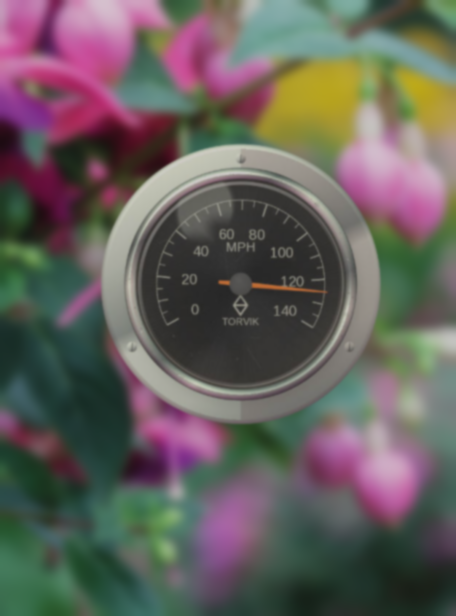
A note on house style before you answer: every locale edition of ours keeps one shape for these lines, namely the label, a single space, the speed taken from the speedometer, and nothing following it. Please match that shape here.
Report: 125 mph
